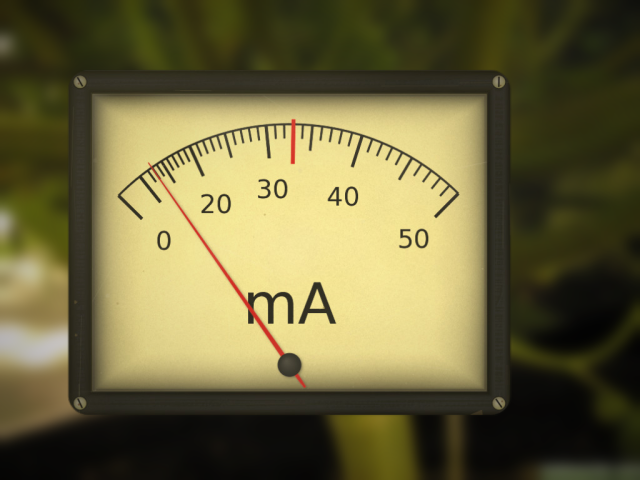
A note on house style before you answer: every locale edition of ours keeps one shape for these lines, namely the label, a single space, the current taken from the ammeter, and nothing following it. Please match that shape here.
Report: 13 mA
